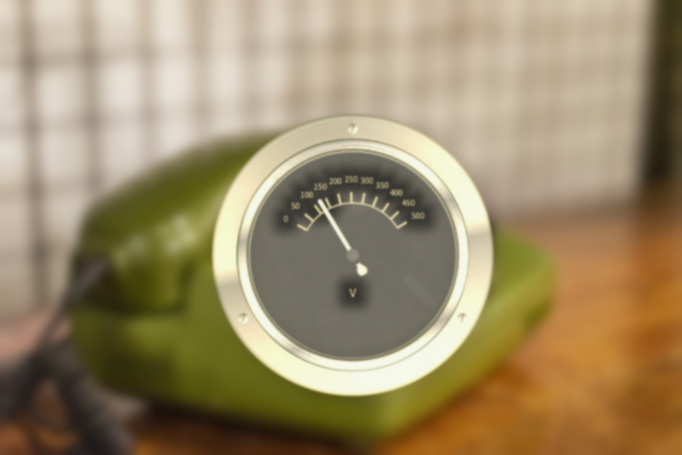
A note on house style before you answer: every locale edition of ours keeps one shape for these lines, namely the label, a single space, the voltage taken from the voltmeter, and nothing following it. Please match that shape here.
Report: 125 V
